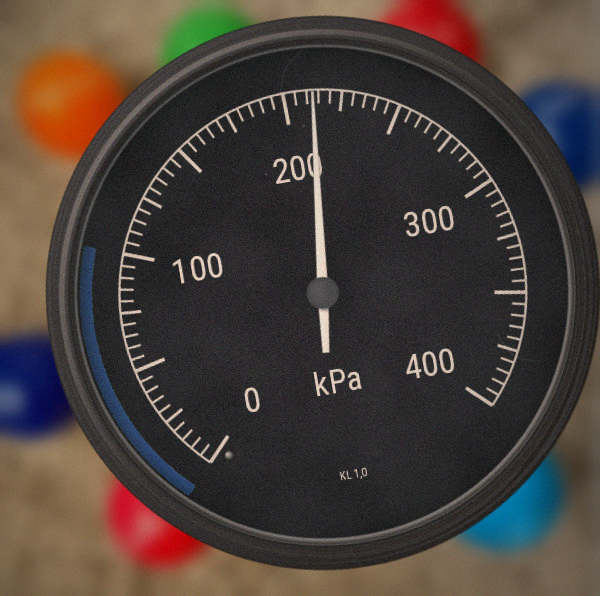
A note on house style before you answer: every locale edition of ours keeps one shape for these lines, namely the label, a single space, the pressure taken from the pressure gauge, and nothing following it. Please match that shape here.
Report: 212.5 kPa
